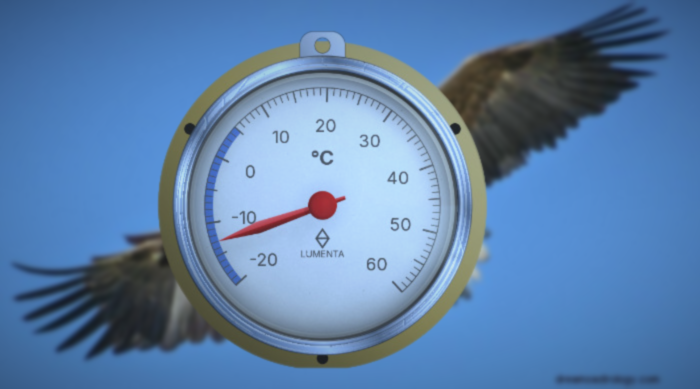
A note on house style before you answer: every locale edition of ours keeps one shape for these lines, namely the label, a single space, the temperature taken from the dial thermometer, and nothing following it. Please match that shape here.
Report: -13 °C
